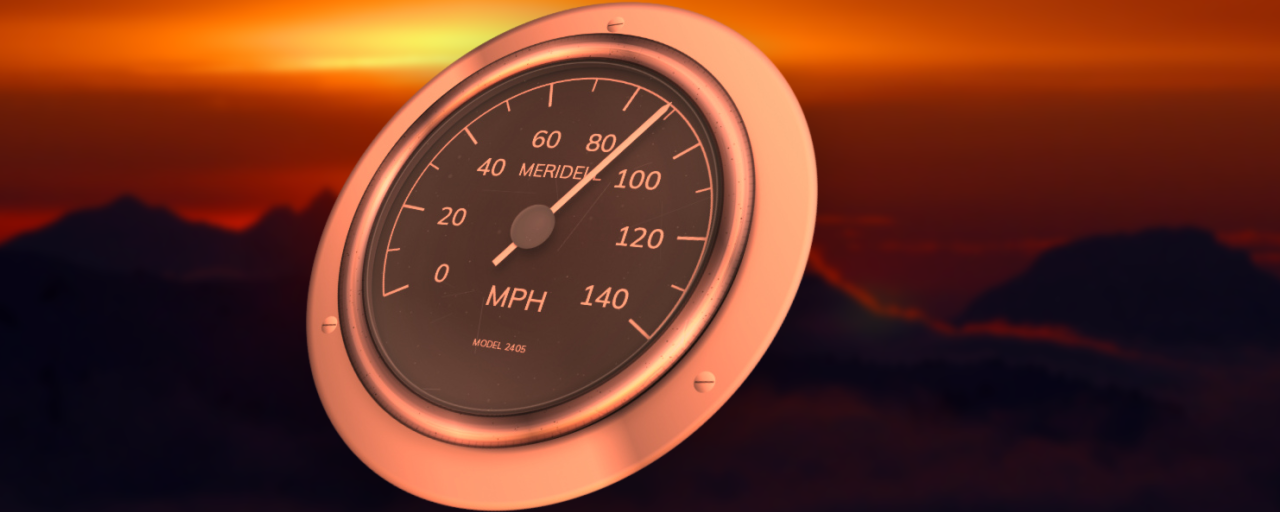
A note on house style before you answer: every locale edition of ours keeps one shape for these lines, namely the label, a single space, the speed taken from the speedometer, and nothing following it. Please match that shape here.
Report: 90 mph
